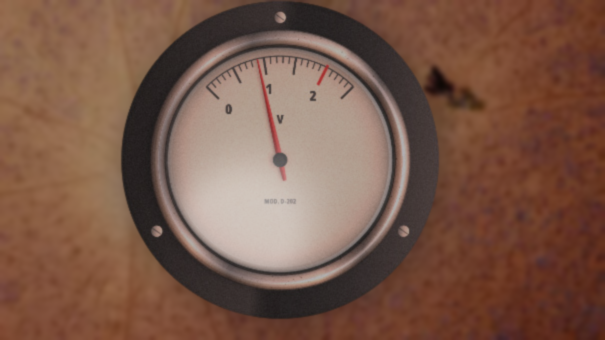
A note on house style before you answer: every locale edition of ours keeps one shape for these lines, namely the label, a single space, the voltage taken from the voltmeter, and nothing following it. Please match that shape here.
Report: 0.9 V
